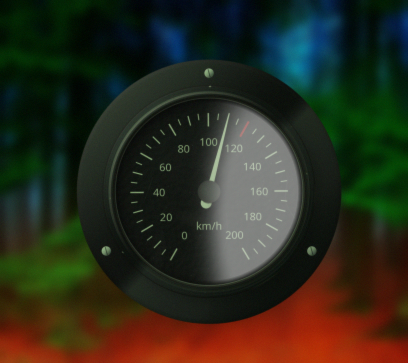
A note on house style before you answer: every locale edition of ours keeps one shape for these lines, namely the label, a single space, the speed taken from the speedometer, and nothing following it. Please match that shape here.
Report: 110 km/h
